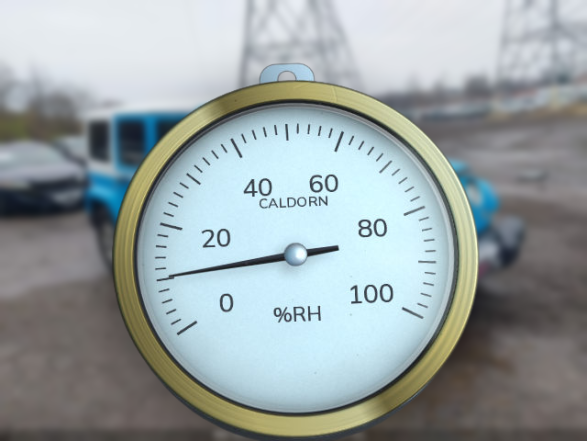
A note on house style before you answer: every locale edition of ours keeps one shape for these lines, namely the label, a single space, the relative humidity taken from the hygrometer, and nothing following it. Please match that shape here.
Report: 10 %
